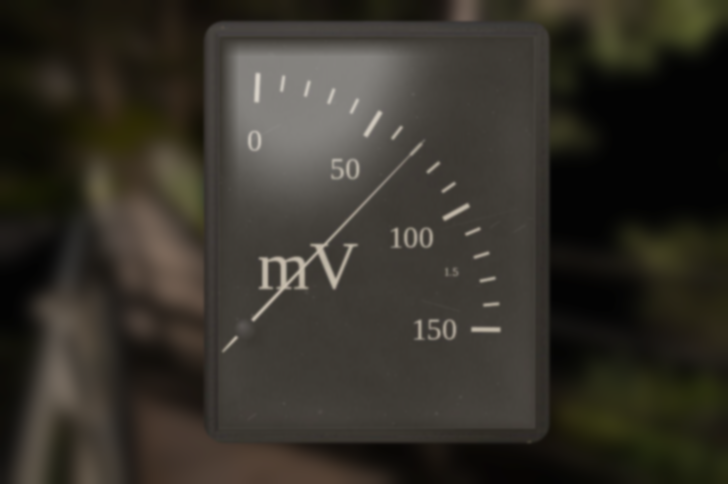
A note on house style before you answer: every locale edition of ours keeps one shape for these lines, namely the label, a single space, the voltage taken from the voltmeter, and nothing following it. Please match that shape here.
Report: 70 mV
